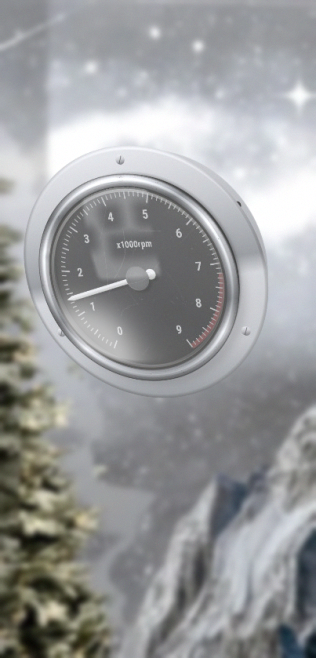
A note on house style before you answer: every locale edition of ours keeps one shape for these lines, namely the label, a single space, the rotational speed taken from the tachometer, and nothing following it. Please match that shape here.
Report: 1400 rpm
